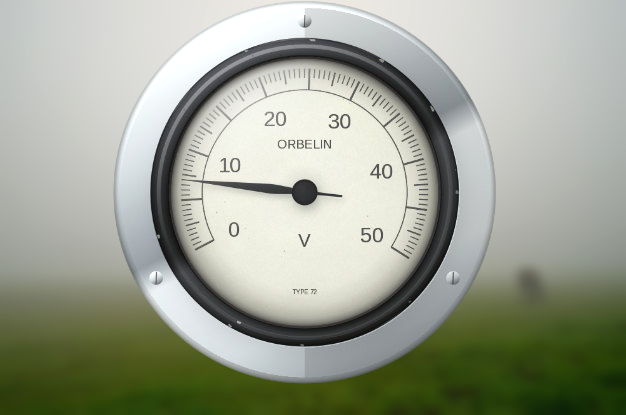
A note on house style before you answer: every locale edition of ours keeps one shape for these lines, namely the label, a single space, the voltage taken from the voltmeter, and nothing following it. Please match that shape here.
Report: 7 V
